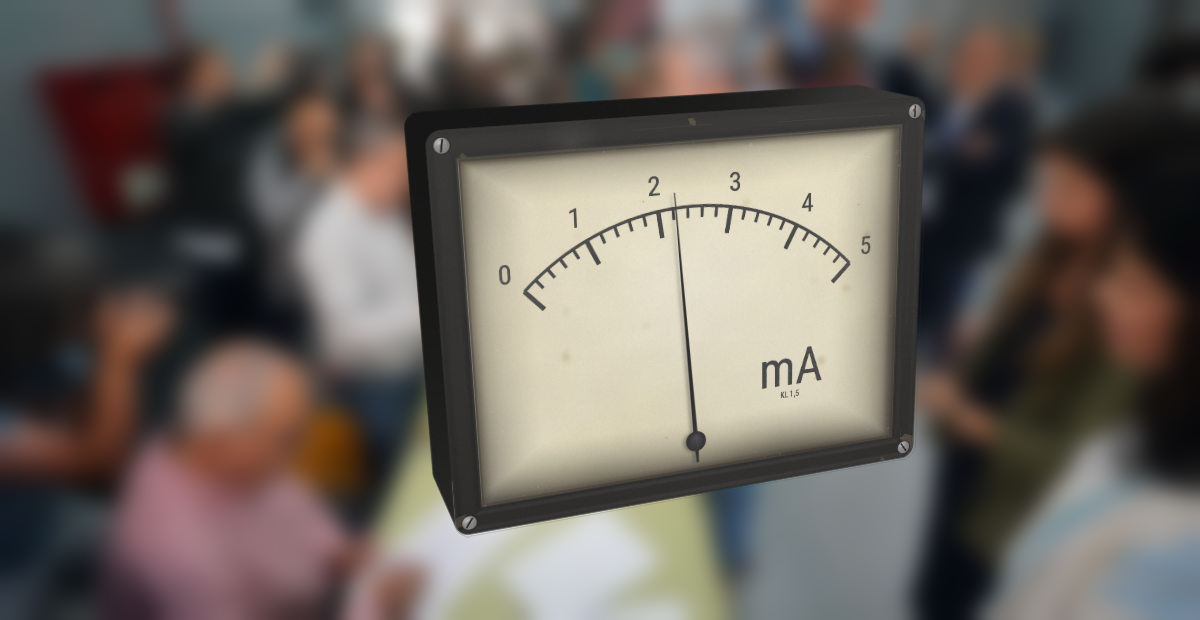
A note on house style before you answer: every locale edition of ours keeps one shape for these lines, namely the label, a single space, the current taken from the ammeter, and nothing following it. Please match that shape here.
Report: 2.2 mA
